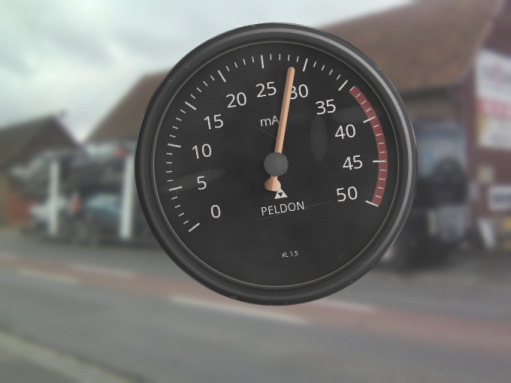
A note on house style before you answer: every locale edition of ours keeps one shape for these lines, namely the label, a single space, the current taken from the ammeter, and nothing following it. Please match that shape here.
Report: 28.5 mA
